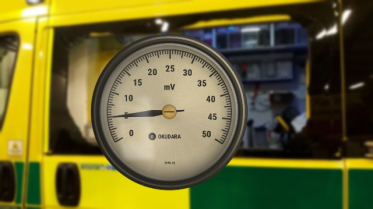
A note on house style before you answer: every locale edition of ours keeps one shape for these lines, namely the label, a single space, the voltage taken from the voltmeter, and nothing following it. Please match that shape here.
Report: 5 mV
